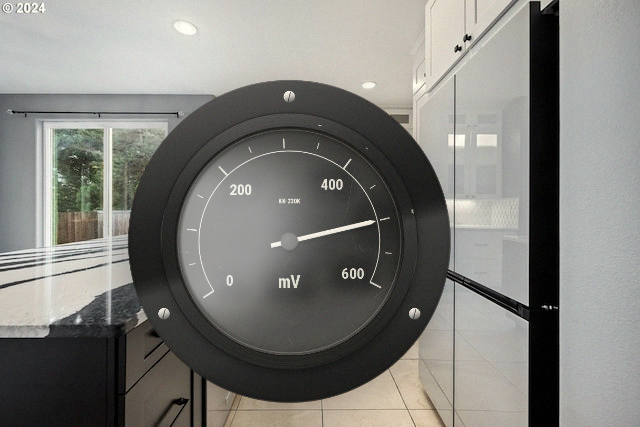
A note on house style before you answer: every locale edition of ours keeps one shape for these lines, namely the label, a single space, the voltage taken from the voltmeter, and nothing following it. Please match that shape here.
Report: 500 mV
